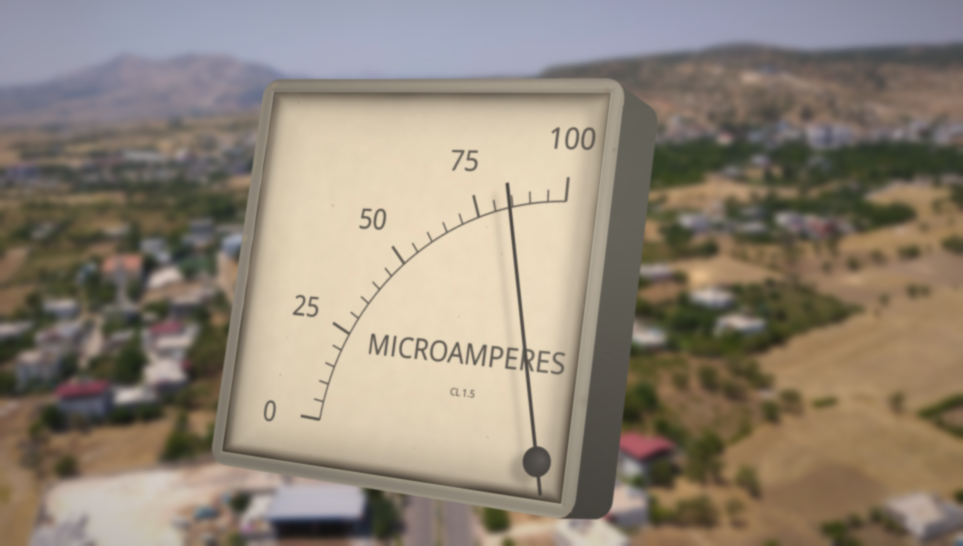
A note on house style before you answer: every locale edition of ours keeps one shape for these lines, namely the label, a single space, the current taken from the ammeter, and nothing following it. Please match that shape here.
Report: 85 µA
